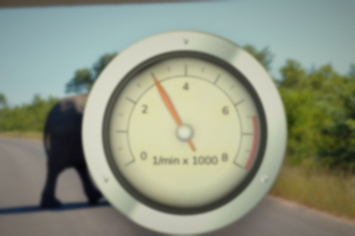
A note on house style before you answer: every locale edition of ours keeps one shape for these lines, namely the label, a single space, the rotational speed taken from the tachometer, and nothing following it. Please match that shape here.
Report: 3000 rpm
